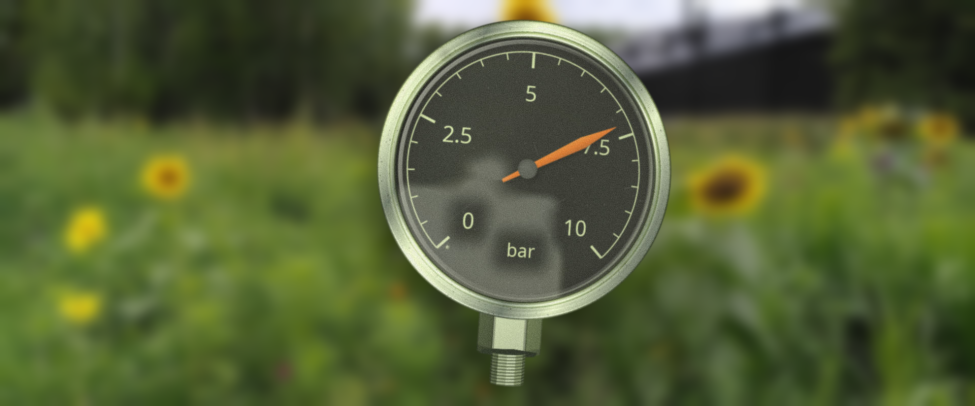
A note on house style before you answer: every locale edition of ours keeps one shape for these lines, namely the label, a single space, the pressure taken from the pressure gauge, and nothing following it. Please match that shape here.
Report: 7.25 bar
